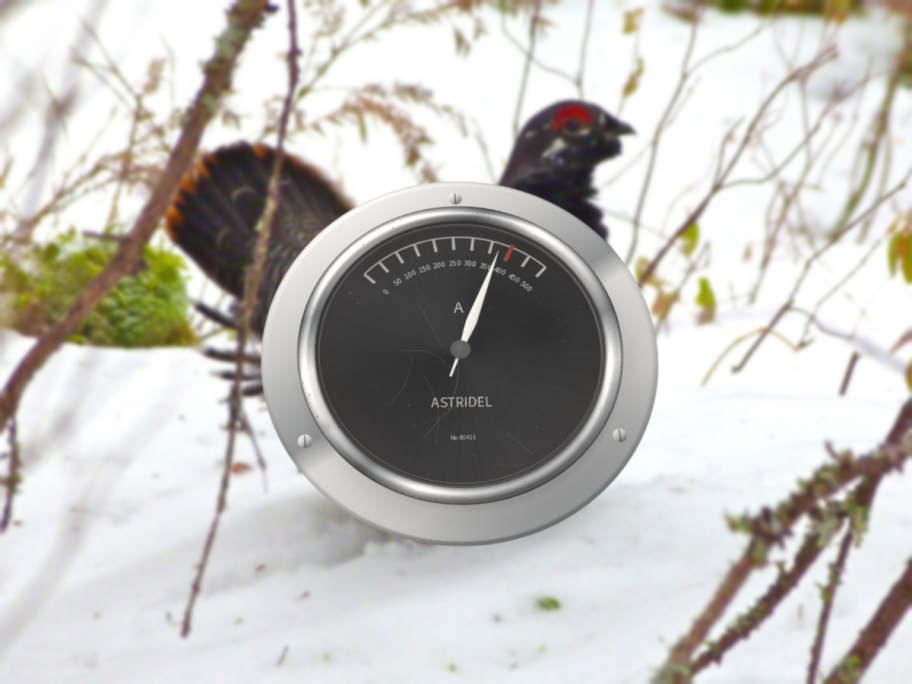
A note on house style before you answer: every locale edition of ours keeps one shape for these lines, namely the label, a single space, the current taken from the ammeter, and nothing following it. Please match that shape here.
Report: 375 A
